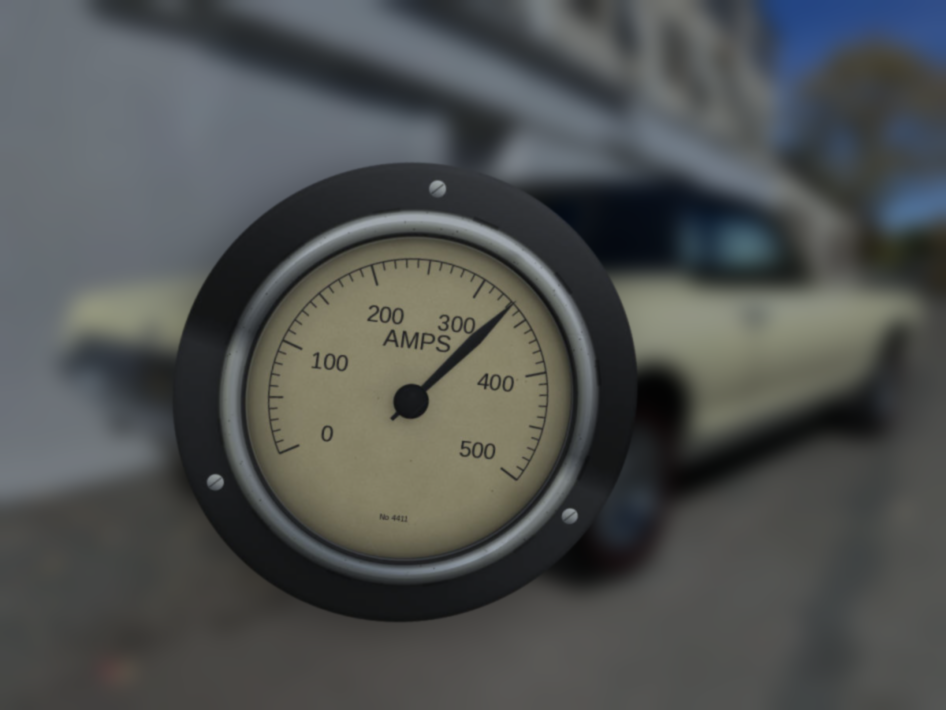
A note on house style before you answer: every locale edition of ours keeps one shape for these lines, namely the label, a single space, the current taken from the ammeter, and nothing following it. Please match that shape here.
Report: 330 A
